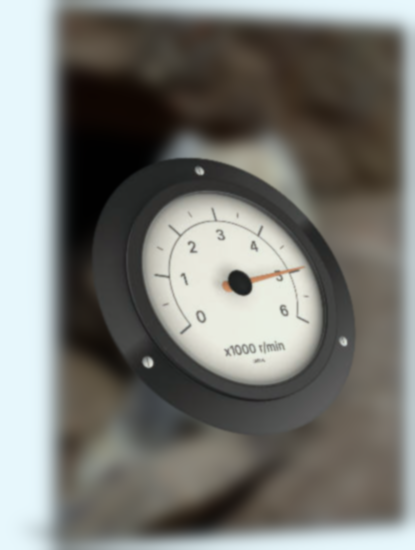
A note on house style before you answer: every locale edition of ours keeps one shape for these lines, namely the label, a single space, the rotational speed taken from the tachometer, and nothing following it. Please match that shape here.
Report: 5000 rpm
